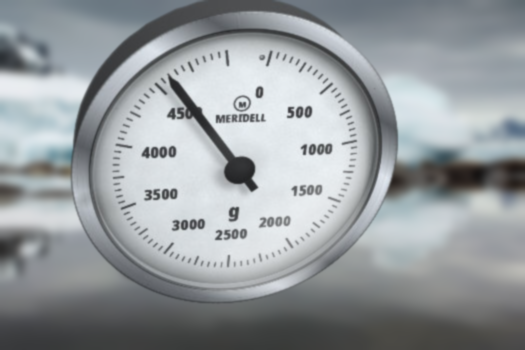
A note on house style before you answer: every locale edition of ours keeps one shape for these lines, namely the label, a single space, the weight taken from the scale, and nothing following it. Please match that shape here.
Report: 4600 g
